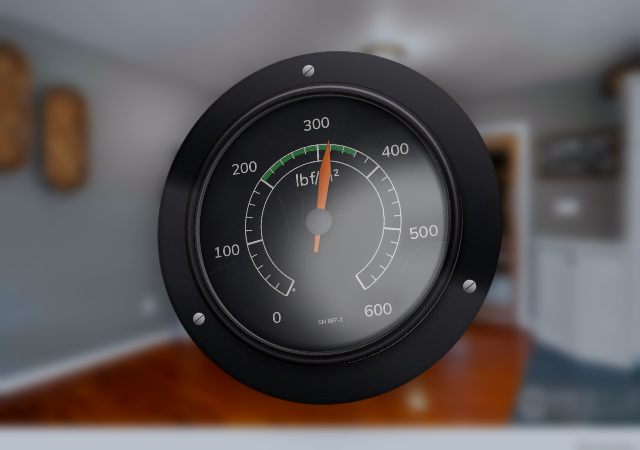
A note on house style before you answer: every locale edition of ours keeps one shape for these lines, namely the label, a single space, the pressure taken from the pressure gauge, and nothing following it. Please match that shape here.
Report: 320 psi
